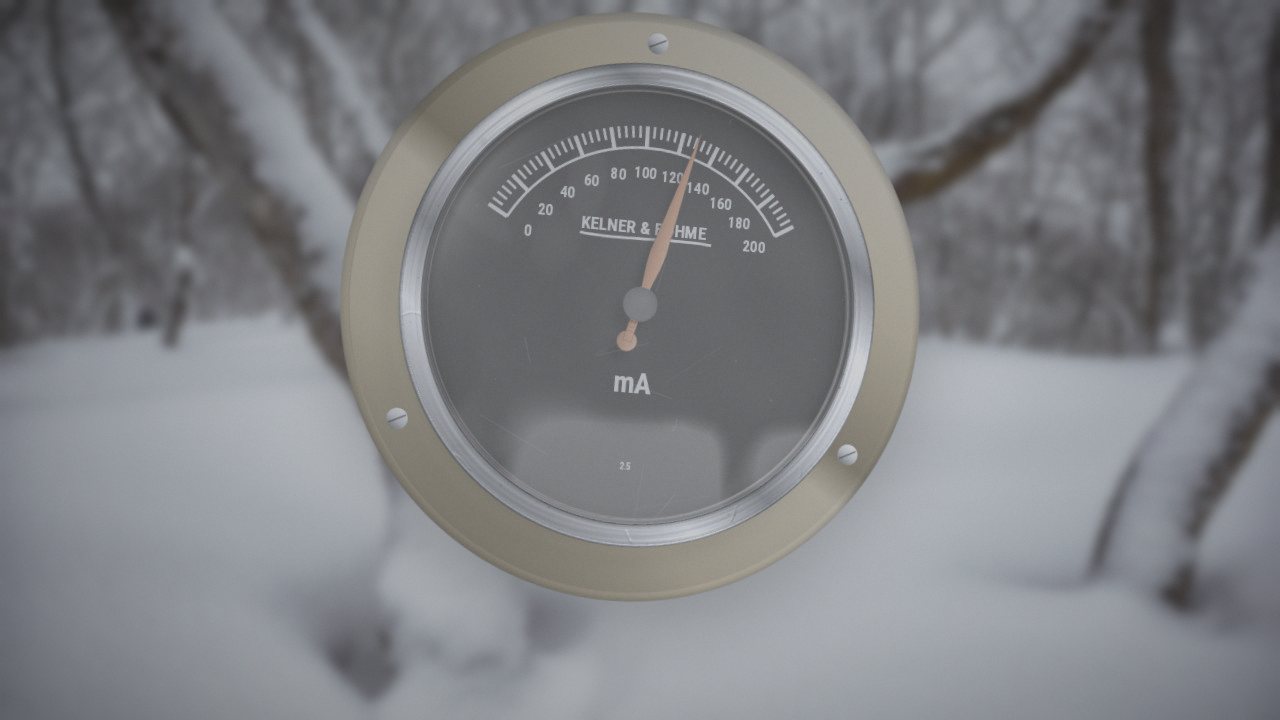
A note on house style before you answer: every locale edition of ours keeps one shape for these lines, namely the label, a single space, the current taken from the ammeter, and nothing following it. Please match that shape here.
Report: 128 mA
